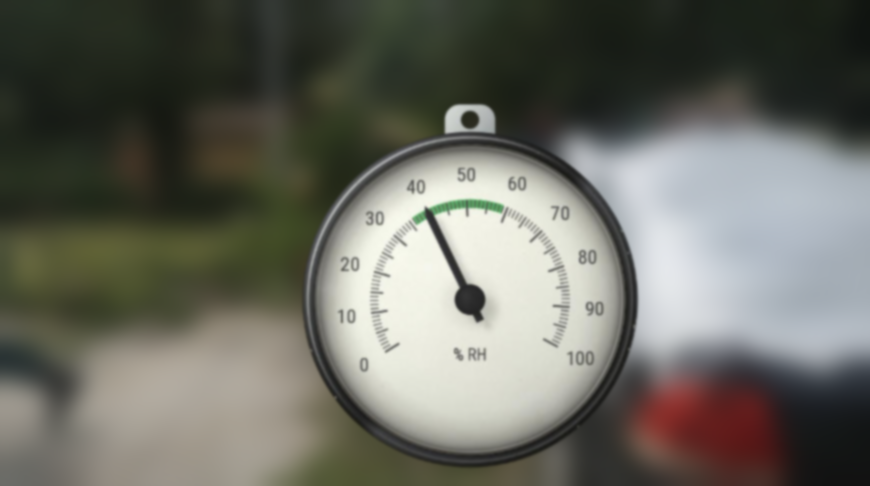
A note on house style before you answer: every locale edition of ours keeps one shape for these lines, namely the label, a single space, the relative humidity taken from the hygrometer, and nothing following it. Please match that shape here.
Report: 40 %
